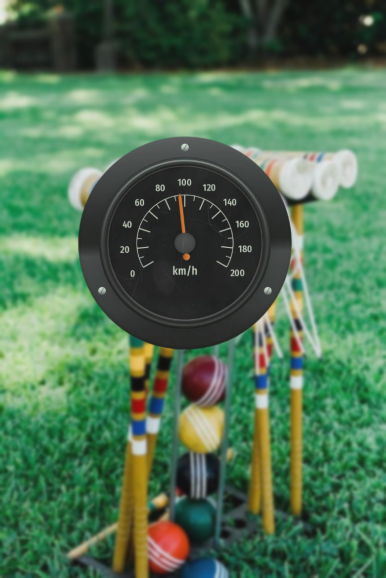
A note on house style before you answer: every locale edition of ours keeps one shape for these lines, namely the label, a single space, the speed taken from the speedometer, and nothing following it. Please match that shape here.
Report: 95 km/h
